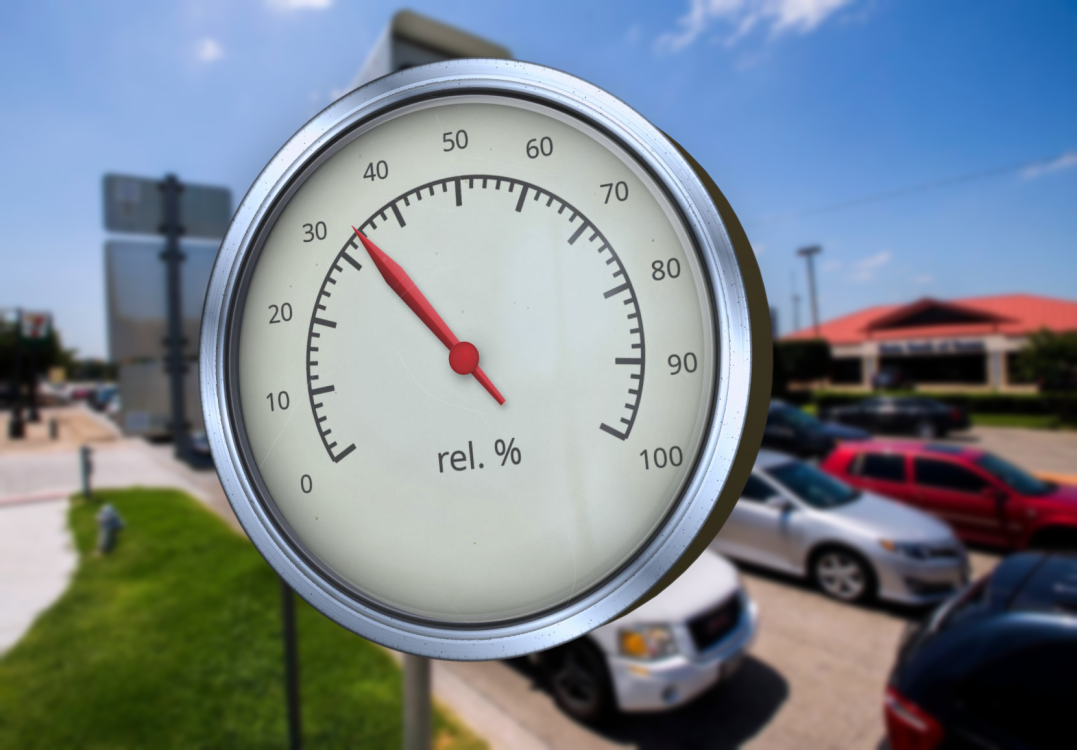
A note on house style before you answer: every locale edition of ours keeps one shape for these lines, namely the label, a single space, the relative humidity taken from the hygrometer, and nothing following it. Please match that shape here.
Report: 34 %
